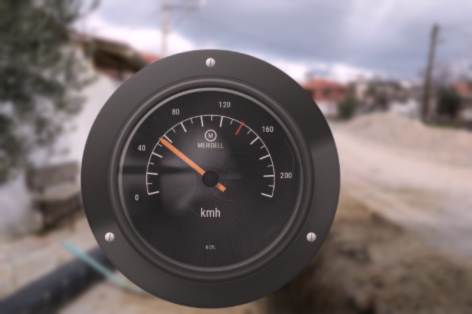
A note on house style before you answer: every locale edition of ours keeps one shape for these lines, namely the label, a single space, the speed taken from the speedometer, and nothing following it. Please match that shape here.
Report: 55 km/h
